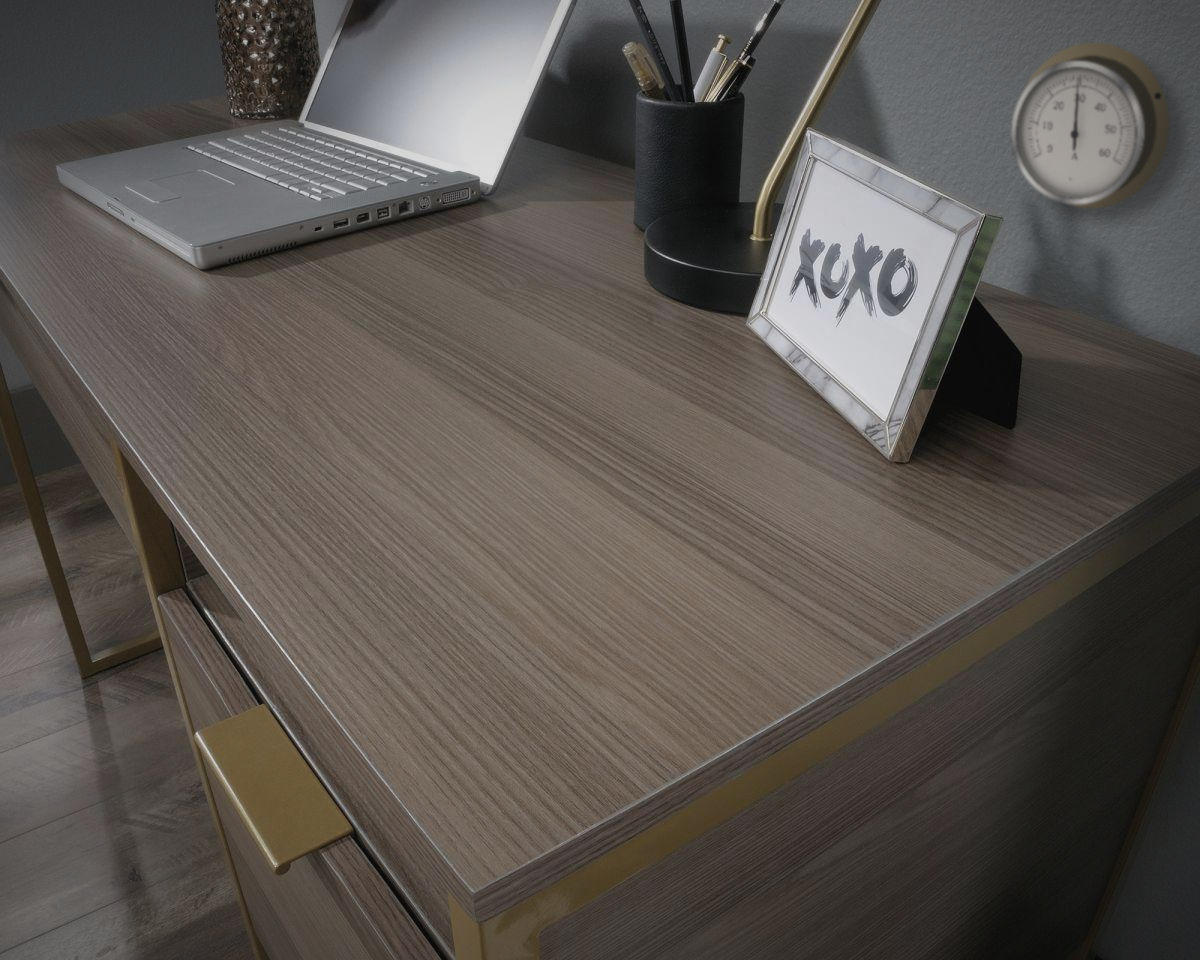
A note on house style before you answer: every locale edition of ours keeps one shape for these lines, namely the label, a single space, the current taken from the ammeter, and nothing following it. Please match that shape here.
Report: 30 A
